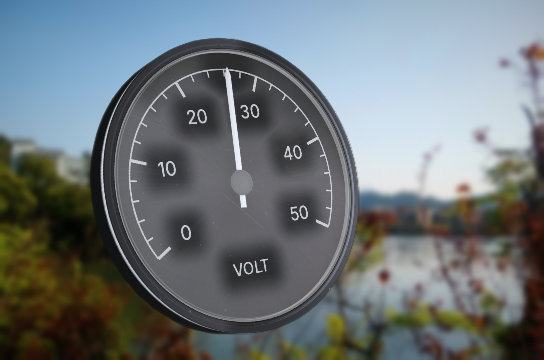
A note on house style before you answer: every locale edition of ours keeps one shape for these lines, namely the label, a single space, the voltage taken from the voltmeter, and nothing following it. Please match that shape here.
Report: 26 V
